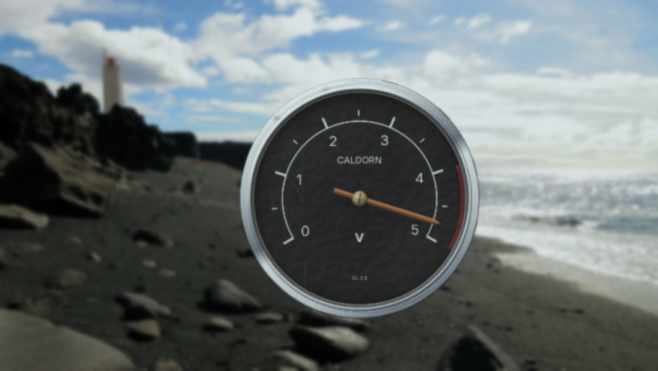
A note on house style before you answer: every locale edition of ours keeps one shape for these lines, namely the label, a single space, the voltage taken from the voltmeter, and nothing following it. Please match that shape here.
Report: 4.75 V
